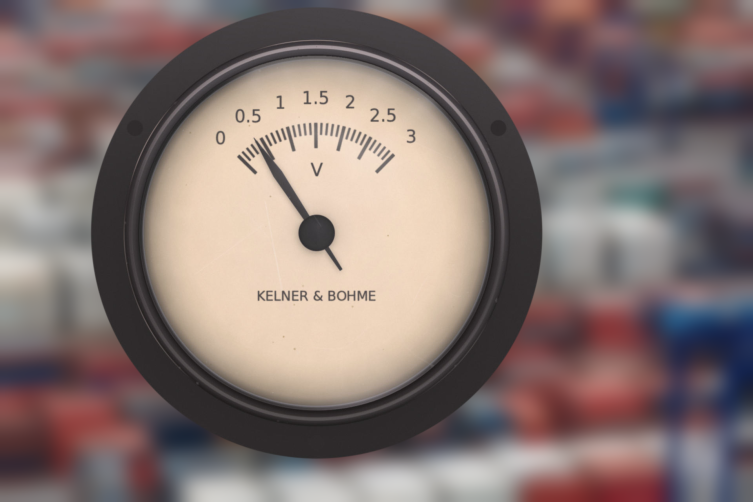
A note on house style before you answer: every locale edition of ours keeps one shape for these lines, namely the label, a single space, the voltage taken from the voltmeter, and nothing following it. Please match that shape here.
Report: 0.4 V
